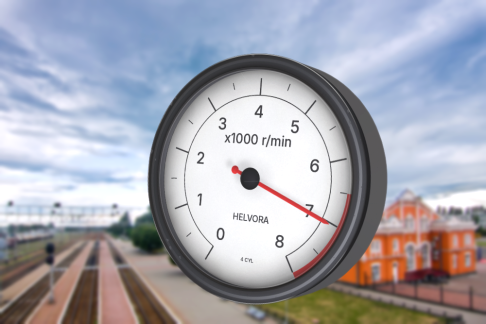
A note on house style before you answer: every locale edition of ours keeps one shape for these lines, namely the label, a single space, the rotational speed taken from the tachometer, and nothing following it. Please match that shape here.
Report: 7000 rpm
